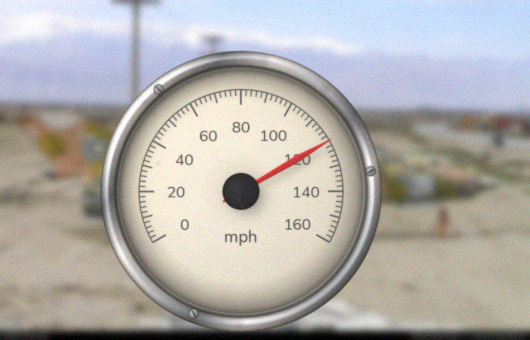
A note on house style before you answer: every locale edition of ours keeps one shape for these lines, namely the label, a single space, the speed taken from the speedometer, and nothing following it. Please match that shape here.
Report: 120 mph
